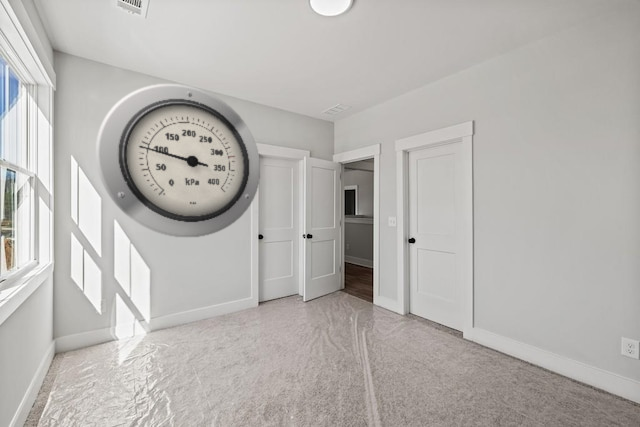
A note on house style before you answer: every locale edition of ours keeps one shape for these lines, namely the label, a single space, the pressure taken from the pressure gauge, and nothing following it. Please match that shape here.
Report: 90 kPa
